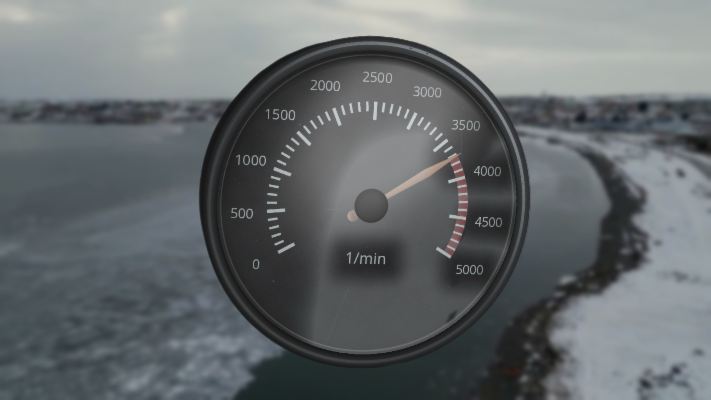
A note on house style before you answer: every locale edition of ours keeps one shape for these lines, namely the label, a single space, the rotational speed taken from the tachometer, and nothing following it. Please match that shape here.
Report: 3700 rpm
